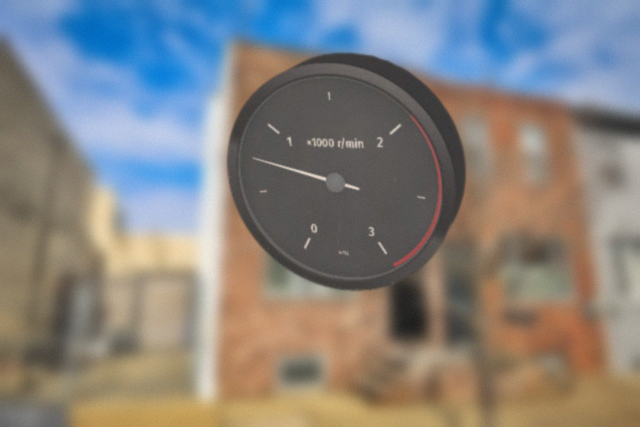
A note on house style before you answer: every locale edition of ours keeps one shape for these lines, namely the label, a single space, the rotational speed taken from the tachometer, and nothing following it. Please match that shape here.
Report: 750 rpm
